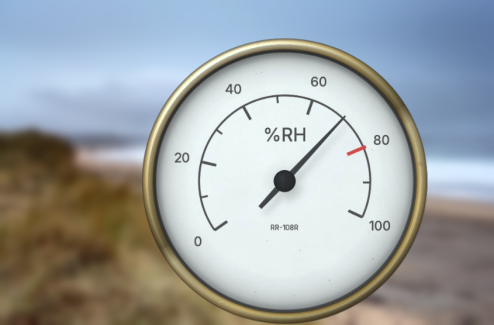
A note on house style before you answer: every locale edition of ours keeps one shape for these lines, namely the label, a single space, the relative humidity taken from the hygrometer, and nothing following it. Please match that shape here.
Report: 70 %
